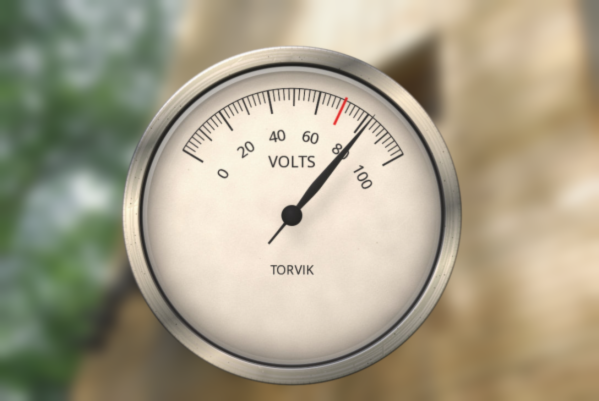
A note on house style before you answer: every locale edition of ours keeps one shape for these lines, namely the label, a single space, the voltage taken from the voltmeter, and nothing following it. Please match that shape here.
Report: 82 V
